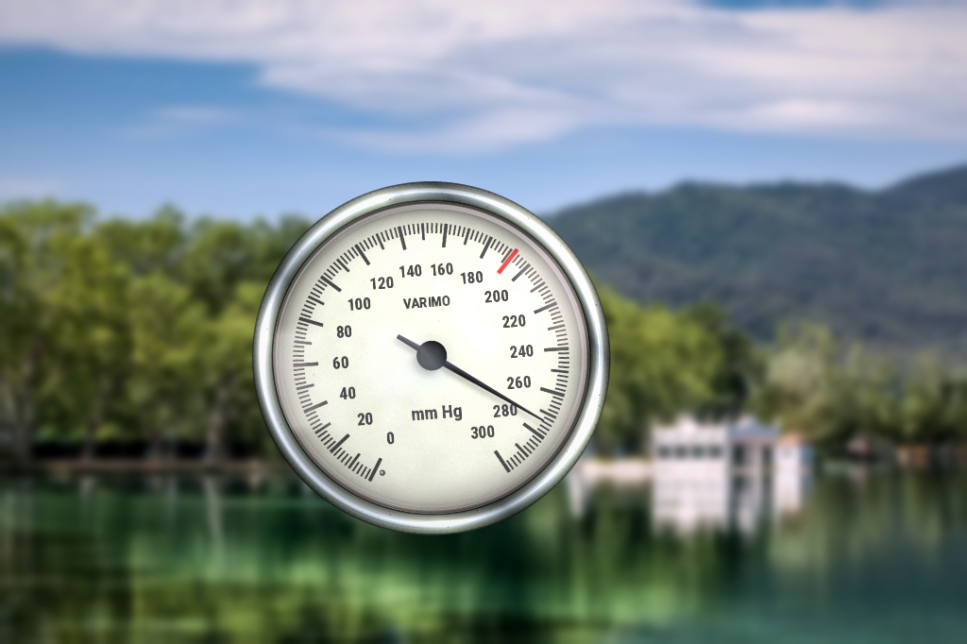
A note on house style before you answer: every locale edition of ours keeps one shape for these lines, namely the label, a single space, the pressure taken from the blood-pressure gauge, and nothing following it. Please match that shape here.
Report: 274 mmHg
